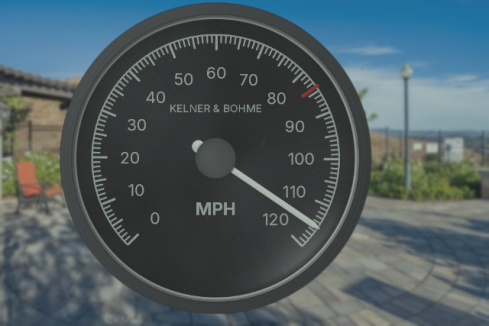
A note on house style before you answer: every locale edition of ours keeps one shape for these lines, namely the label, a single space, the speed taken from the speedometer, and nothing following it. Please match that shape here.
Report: 115 mph
